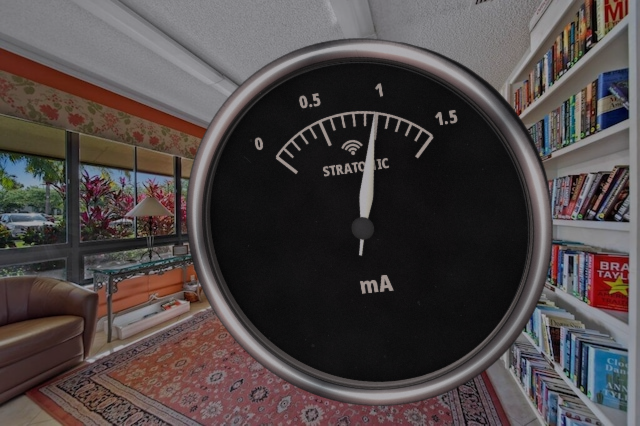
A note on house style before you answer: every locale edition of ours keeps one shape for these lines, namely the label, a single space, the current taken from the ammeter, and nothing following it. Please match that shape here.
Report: 1 mA
